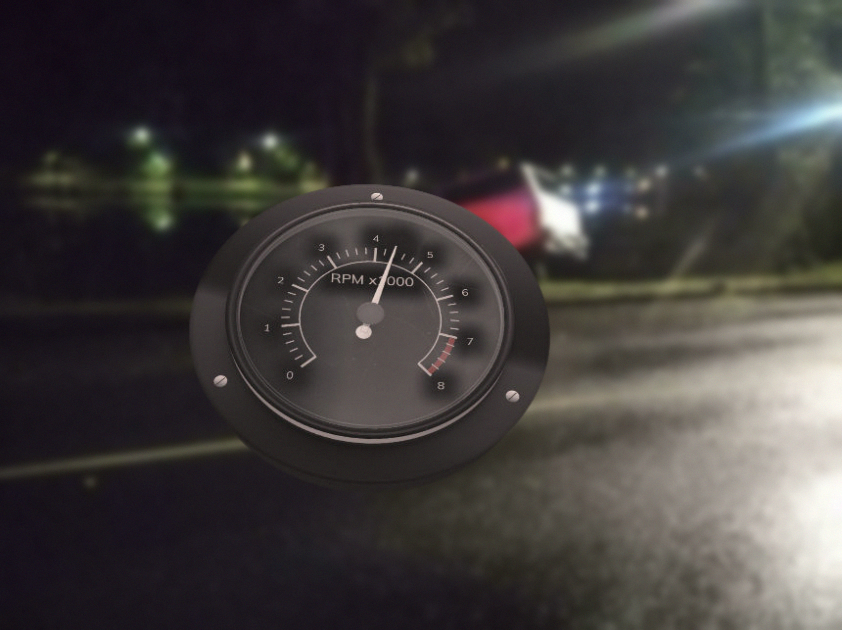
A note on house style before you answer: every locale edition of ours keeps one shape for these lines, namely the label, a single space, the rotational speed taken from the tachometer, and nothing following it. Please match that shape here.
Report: 4400 rpm
